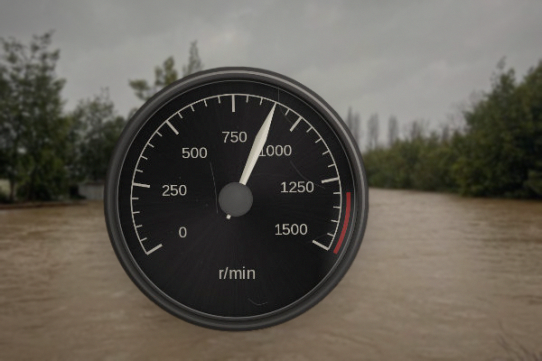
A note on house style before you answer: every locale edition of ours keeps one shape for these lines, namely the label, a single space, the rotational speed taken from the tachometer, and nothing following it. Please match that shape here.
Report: 900 rpm
